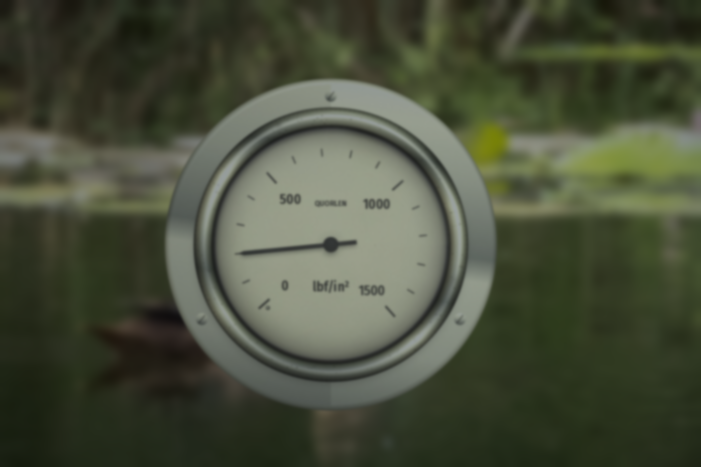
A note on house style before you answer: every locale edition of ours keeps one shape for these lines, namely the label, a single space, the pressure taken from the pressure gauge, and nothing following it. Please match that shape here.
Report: 200 psi
